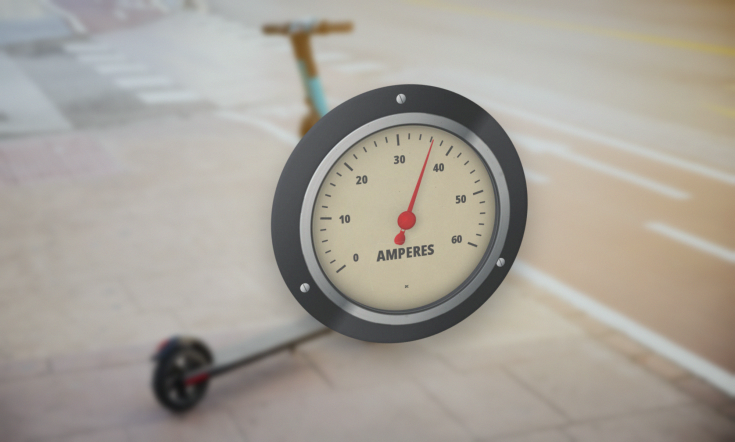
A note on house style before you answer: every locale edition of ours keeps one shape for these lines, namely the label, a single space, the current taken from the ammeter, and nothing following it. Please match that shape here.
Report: 36 A
